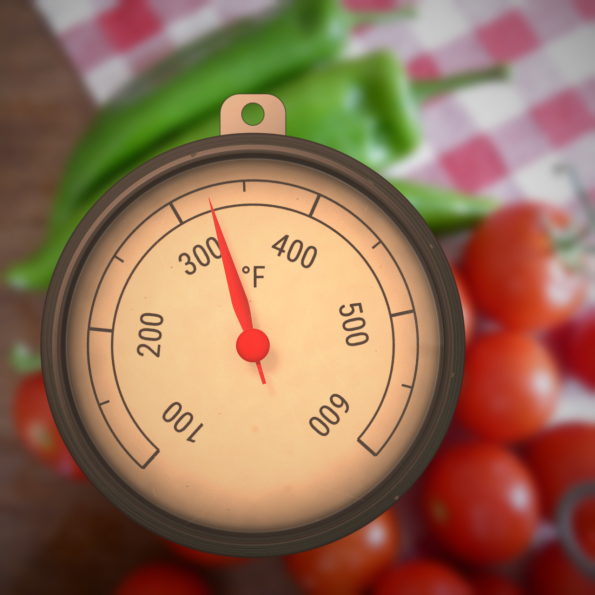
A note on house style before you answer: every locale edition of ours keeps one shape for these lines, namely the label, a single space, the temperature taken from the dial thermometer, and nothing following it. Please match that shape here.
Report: 325 °F
